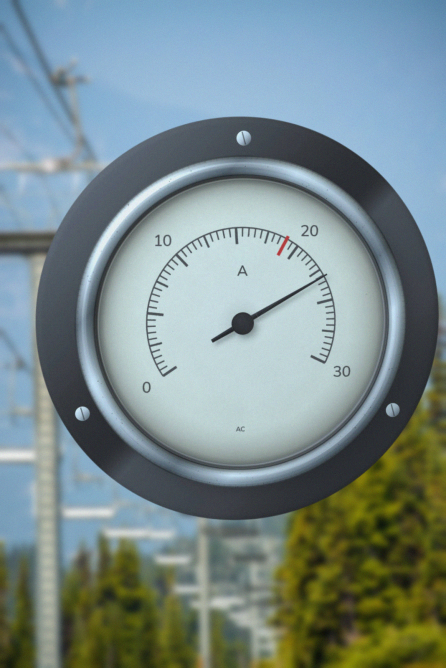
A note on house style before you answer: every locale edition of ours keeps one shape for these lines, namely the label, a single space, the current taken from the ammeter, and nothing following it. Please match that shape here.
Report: 23 A
